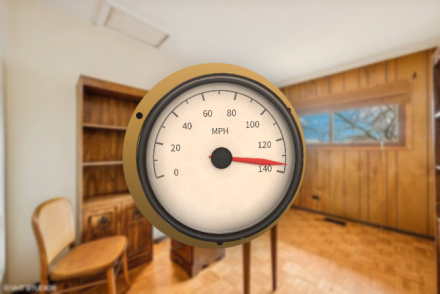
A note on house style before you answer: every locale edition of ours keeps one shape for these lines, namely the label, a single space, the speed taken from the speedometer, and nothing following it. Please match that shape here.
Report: 135 mph
